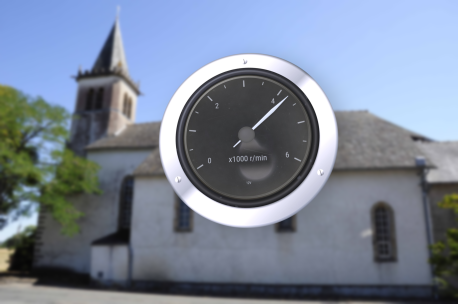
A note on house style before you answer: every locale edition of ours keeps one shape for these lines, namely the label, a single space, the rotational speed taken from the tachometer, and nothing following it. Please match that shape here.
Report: 4250 rpm
